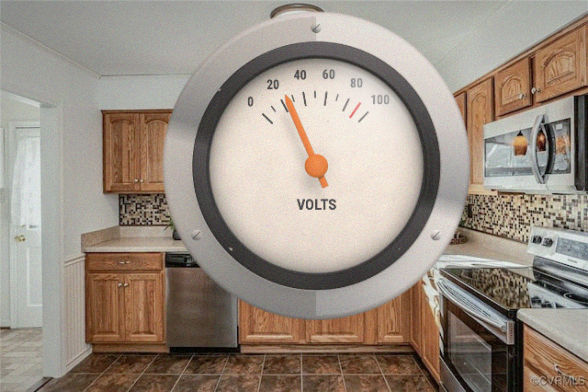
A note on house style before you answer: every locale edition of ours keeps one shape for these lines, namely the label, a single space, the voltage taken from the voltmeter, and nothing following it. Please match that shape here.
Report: 25 V
